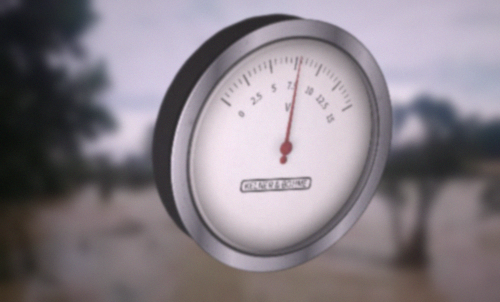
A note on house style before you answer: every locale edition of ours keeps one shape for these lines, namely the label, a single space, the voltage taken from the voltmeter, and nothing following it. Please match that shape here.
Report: 7.5 V
